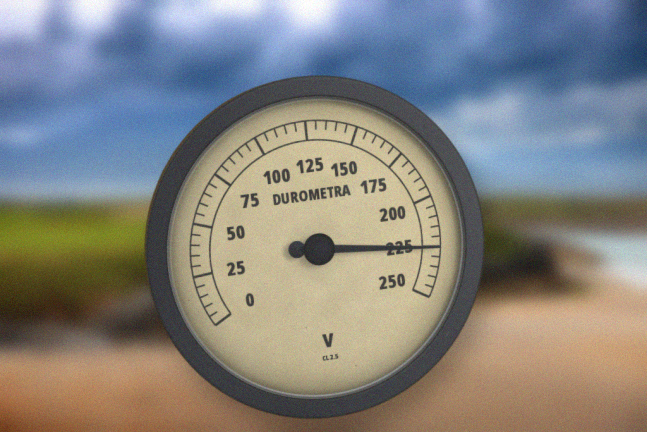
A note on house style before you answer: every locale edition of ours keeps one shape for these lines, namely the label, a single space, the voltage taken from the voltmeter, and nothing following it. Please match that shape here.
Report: 225 V
